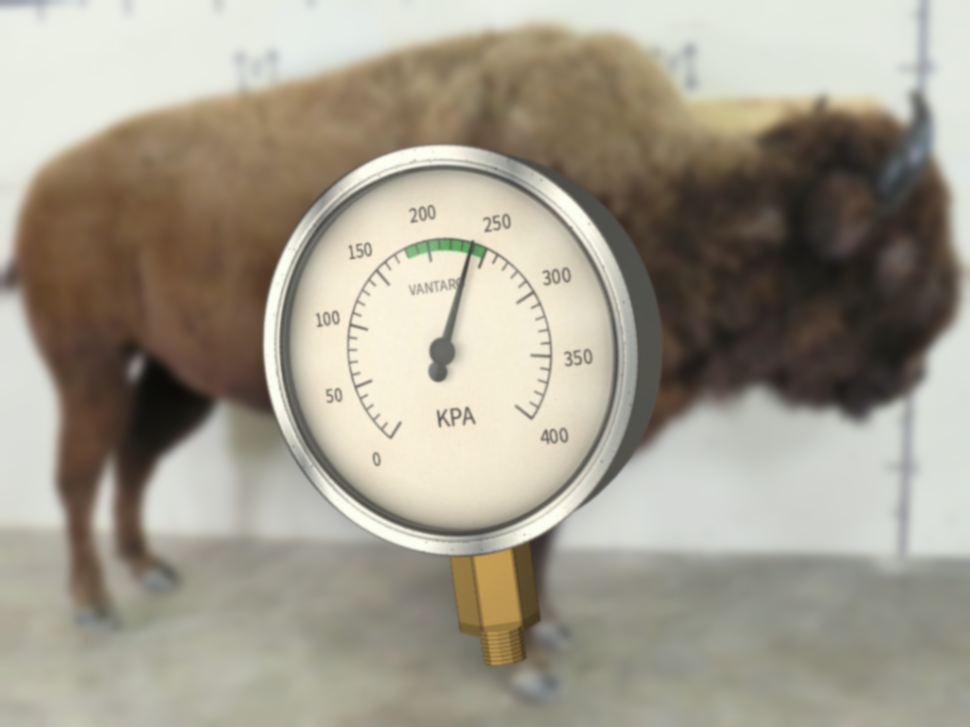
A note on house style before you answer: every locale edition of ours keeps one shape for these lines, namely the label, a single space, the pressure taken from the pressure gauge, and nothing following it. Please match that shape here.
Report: 240 kPa
